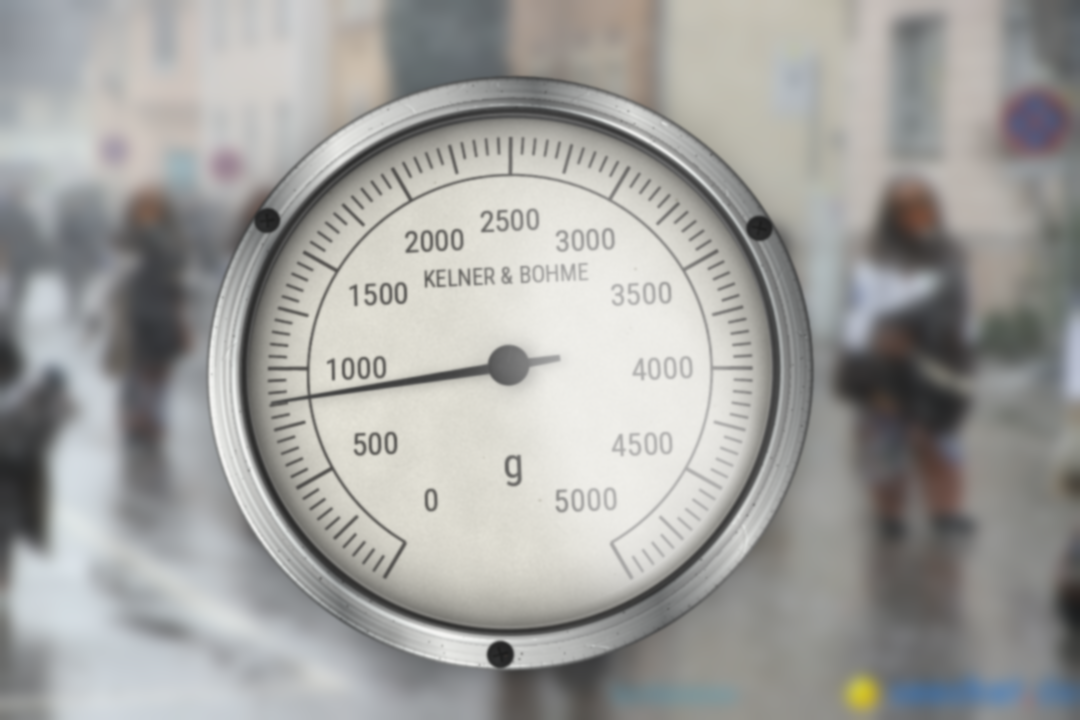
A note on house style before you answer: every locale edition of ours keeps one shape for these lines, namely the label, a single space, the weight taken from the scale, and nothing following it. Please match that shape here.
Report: 850 g
